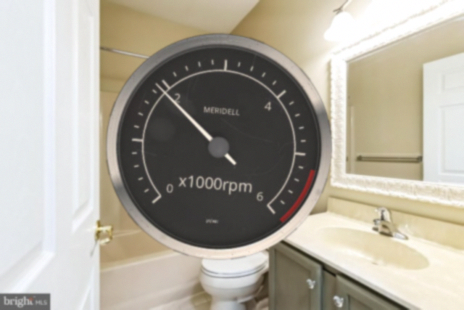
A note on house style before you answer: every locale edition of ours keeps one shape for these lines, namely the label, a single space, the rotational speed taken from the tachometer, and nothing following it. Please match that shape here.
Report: 1900 rpm
